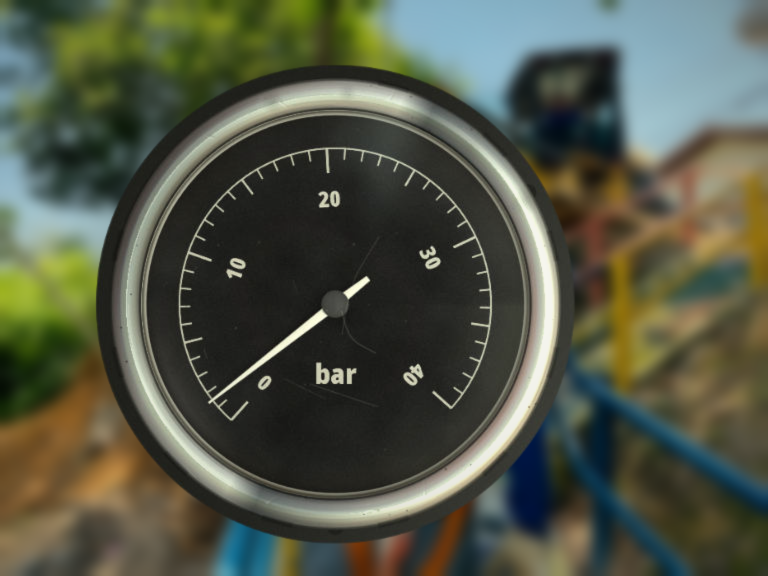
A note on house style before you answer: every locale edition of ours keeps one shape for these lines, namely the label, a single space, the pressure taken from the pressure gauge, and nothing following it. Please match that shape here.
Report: 1.5 bar
